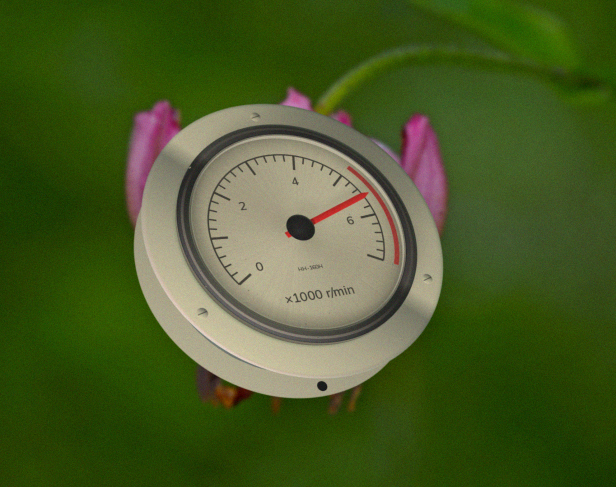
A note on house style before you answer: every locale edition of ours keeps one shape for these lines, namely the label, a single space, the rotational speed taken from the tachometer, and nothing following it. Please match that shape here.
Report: 5600 rpm
